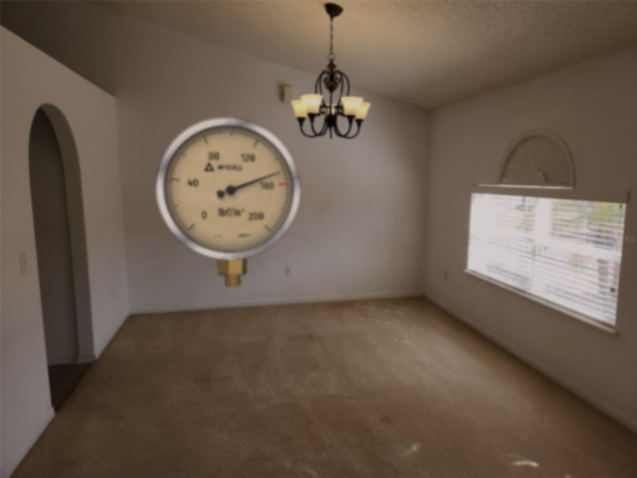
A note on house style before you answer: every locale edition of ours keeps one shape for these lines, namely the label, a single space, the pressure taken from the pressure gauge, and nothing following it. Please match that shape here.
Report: 150 psi
